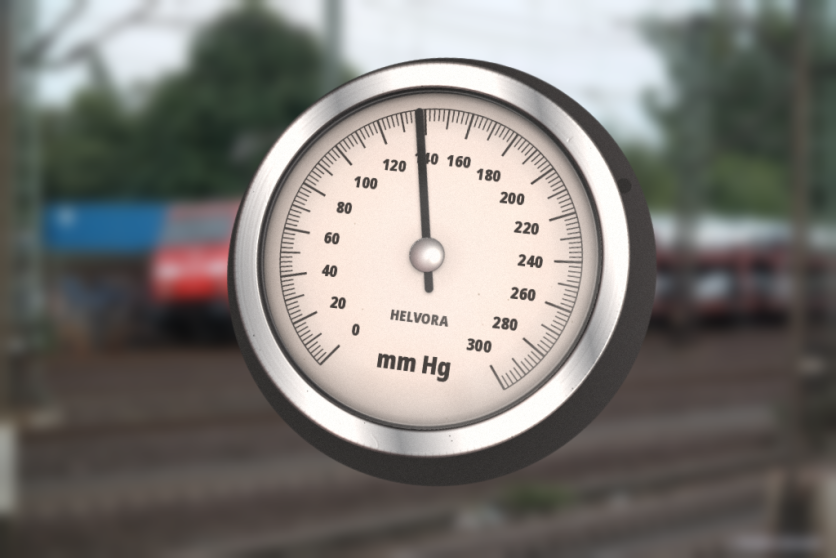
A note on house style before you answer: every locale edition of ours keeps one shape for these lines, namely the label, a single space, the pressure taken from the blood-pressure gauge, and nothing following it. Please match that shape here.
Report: 138 mmHg
